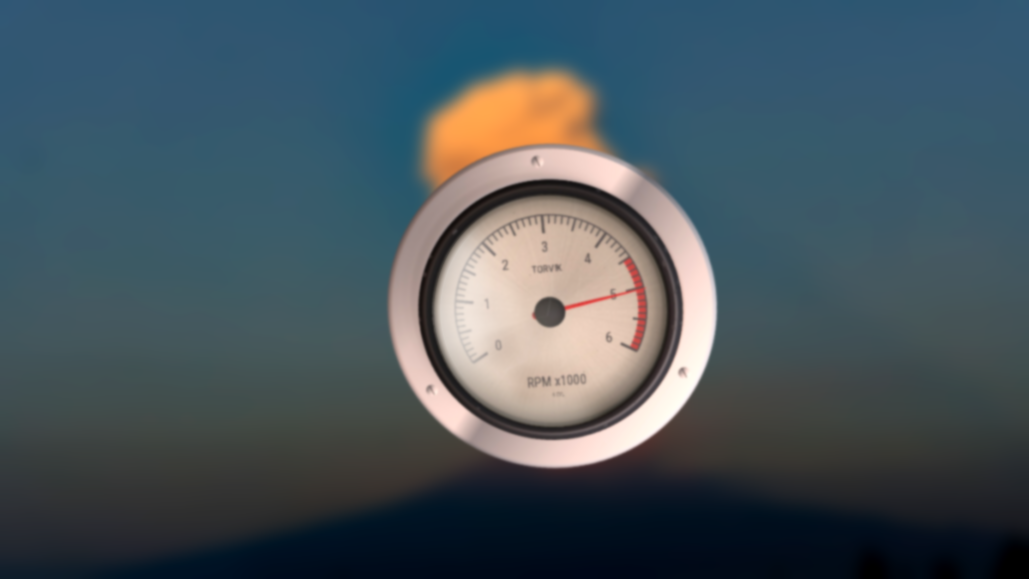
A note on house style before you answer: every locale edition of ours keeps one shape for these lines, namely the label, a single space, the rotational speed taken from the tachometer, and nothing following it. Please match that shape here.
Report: 5000 rpm
